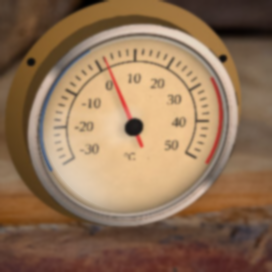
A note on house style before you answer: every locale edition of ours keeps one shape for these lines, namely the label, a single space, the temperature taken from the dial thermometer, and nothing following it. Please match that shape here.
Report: 2 °C
